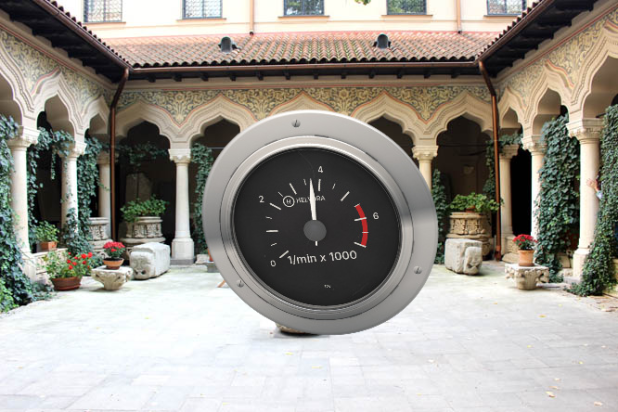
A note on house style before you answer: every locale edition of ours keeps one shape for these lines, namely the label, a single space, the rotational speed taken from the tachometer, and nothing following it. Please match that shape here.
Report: 3750 rpm
